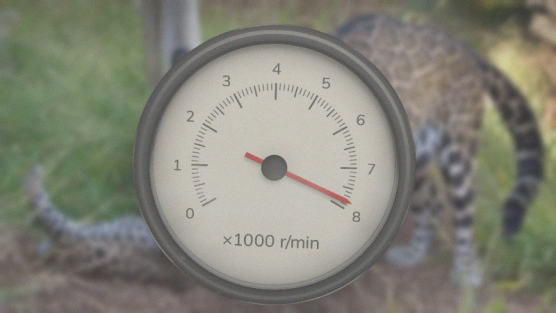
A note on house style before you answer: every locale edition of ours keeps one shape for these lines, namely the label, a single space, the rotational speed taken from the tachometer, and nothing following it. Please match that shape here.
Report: 7800 rpm
